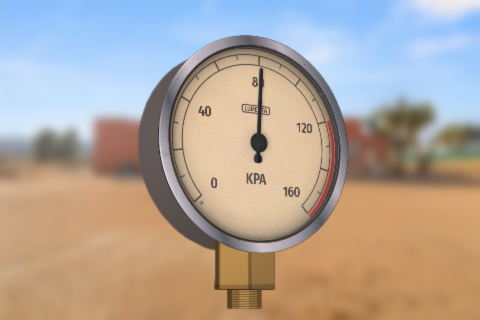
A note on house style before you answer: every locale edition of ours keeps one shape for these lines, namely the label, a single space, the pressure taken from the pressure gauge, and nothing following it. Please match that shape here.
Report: 80 kPa
